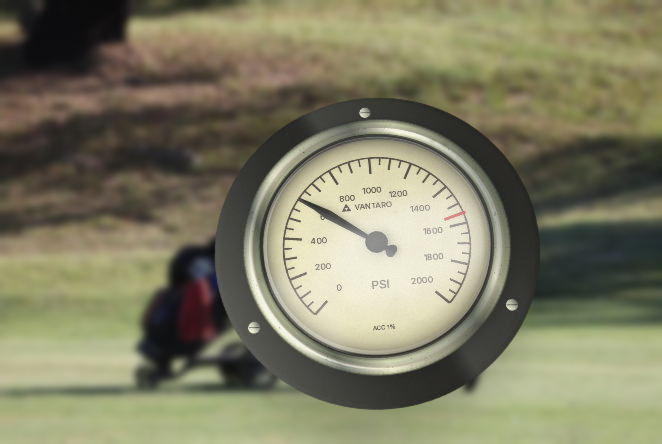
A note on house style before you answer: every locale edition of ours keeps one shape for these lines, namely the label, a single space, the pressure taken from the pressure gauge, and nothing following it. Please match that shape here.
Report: 600 psi
